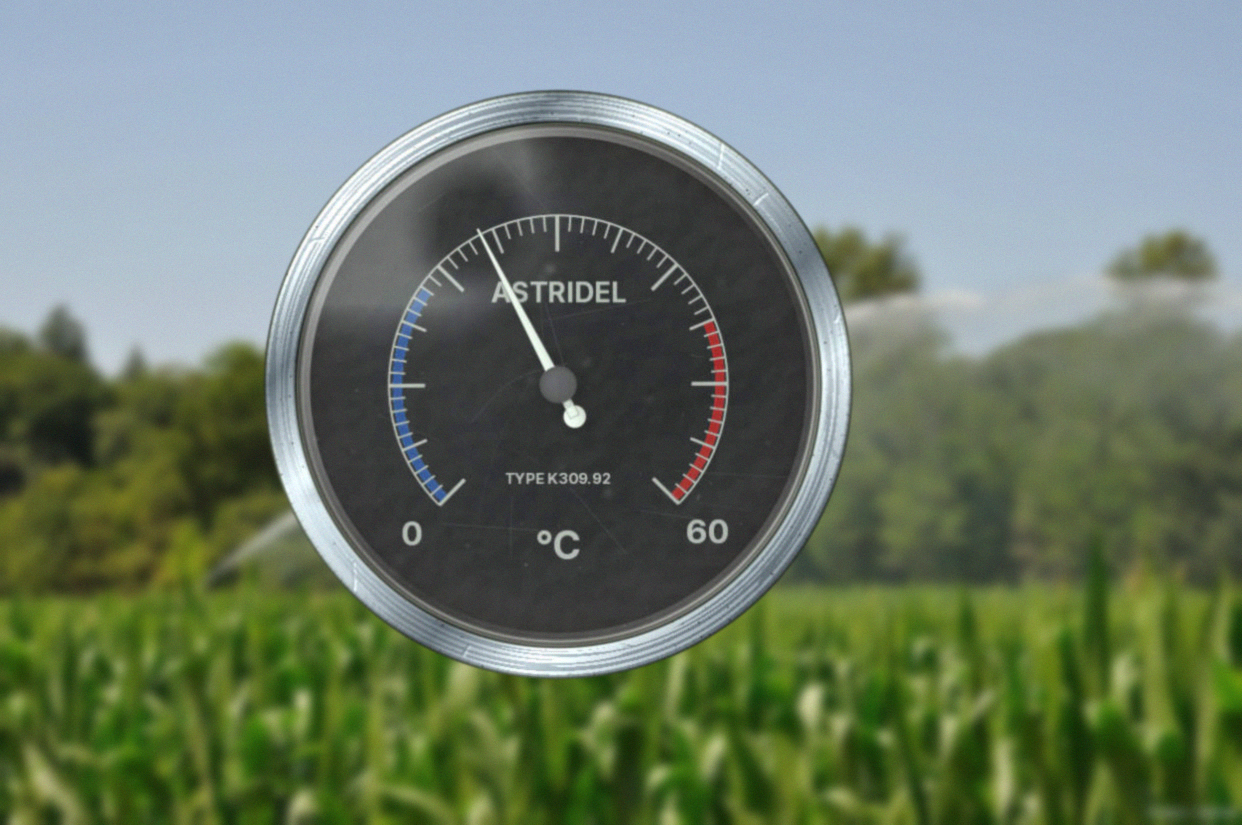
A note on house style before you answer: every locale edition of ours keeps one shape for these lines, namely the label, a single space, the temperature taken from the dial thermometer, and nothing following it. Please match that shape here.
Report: 24 °C
